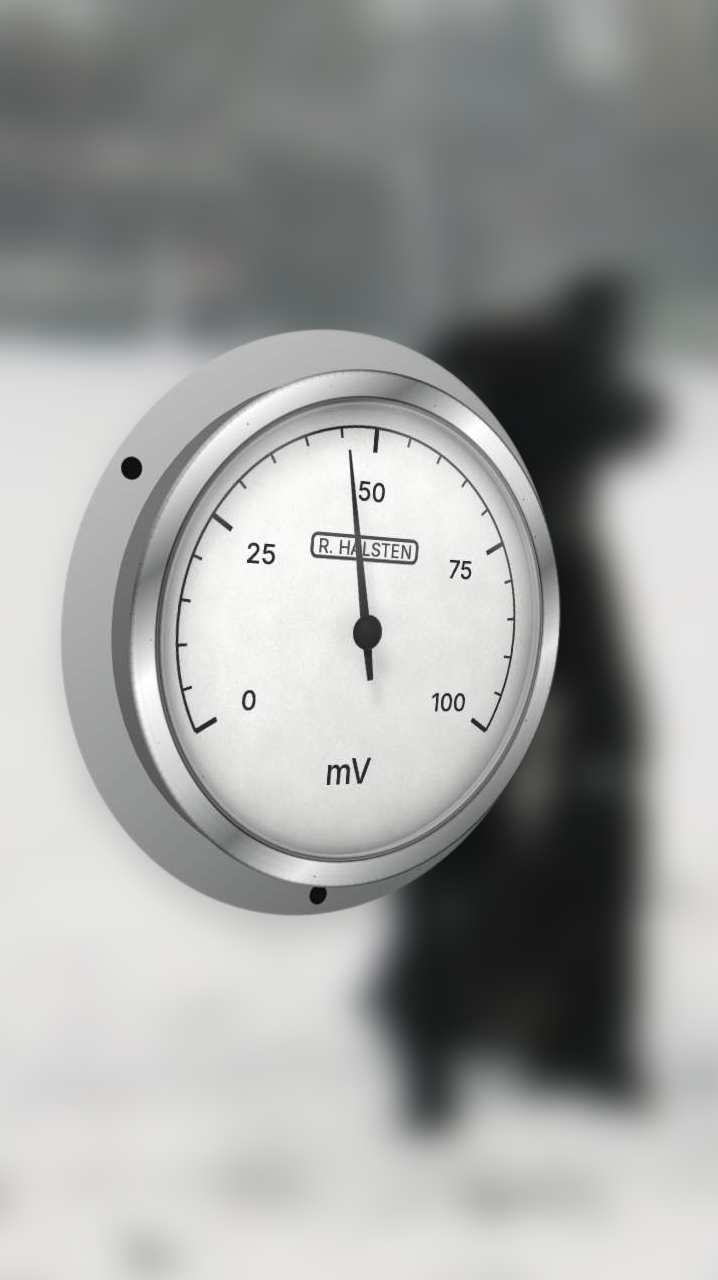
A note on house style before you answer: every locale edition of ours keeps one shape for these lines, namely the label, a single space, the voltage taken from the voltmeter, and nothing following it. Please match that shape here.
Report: 45 mV
